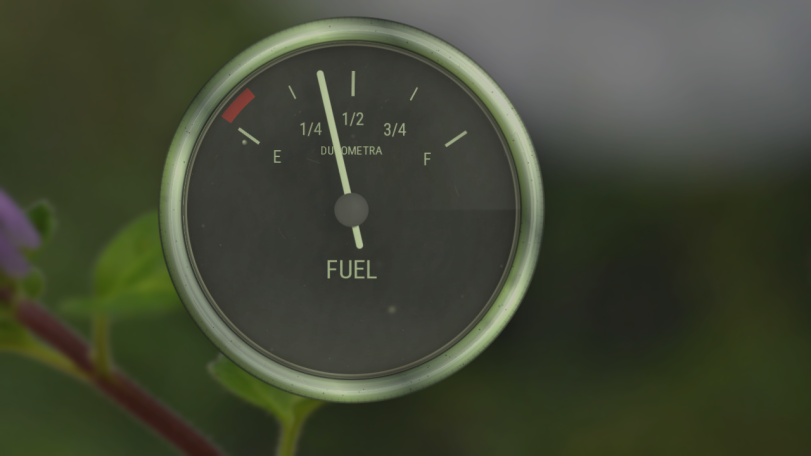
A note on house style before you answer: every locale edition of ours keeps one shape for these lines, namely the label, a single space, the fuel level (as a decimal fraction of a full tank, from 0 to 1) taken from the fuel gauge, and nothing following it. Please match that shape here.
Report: 0.375
